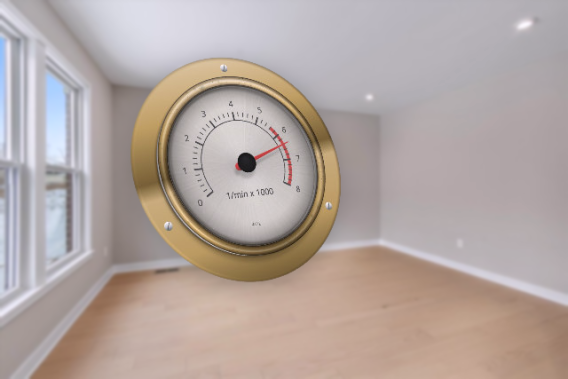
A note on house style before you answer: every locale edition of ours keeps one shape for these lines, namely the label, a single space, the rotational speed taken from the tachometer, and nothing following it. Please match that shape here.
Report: 6400 rpm
